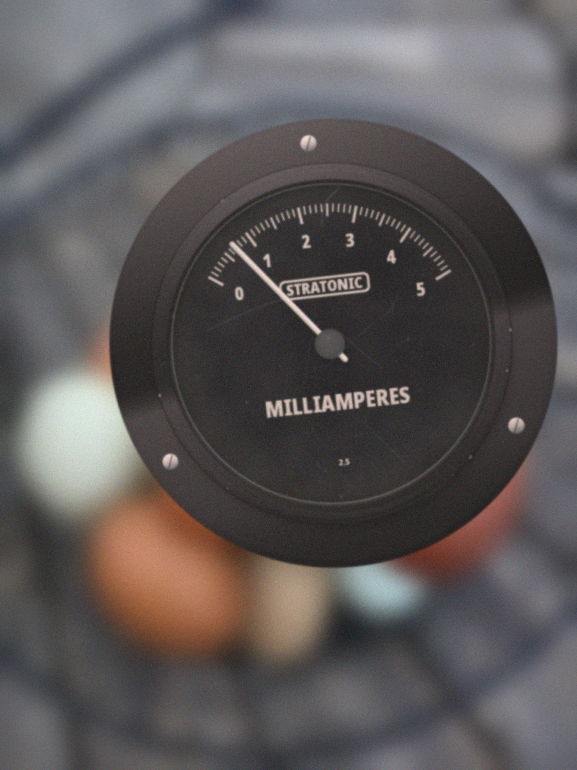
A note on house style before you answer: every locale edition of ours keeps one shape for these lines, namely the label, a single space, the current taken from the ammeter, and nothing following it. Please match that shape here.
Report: 0.7 mA
